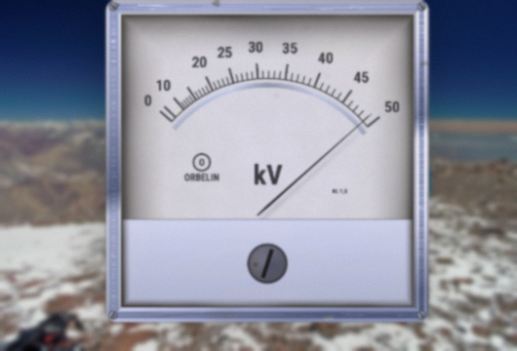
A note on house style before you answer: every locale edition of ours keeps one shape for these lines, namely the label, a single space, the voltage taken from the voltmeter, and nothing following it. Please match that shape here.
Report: 49 kV
